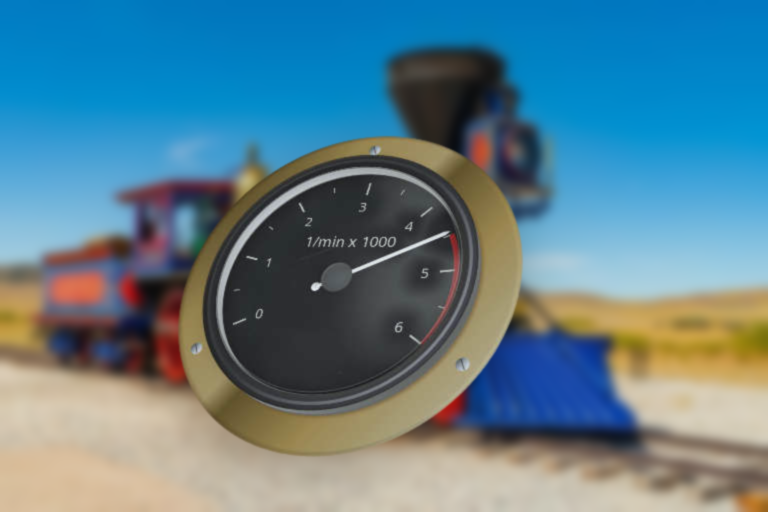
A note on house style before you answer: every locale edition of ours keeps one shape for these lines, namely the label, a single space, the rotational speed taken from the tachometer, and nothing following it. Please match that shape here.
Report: 4500 rpm
